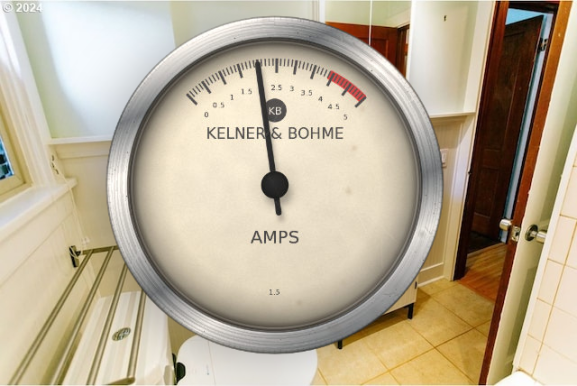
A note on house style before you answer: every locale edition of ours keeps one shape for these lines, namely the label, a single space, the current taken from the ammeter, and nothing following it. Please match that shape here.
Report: 2 A
